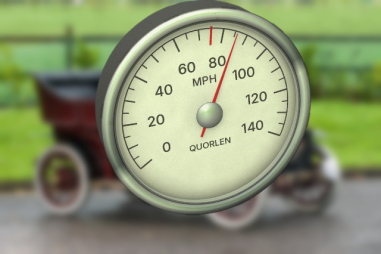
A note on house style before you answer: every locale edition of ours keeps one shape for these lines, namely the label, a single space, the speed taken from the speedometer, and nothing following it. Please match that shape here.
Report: 85 mph
